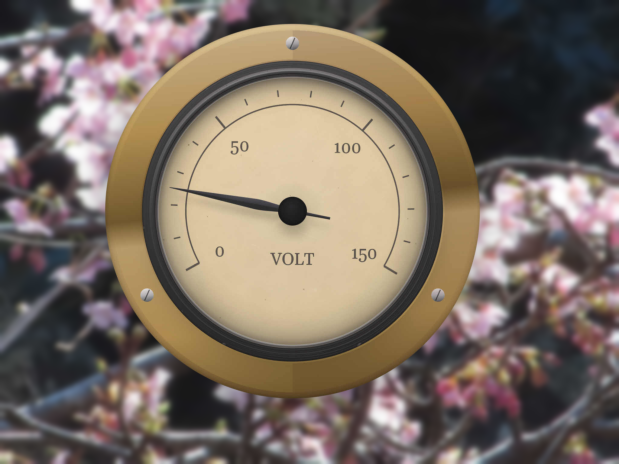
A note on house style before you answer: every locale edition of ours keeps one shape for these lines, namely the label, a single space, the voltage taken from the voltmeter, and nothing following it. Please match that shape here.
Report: 25 V
